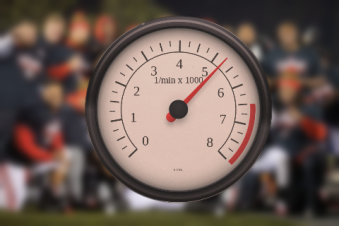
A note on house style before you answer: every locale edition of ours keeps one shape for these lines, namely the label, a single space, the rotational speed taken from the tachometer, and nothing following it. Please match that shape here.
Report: 5250 rpm
